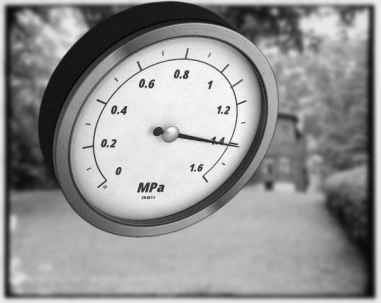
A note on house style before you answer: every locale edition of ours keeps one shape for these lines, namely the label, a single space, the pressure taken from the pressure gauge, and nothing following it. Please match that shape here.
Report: 1.4 MPa
